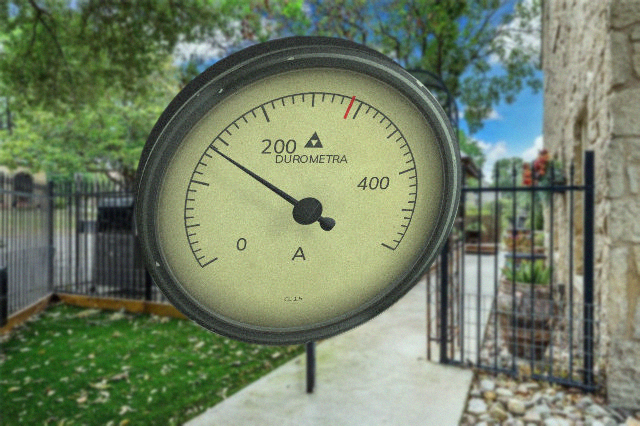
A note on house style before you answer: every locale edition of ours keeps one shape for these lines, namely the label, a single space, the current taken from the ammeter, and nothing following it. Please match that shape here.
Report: 140 A
